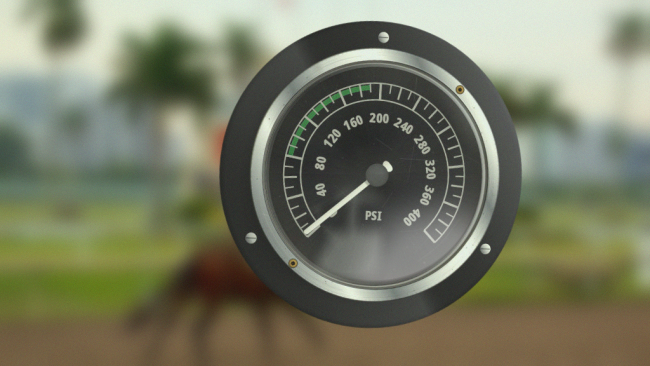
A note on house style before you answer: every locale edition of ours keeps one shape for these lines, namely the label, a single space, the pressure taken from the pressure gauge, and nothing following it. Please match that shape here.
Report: 5 psi
